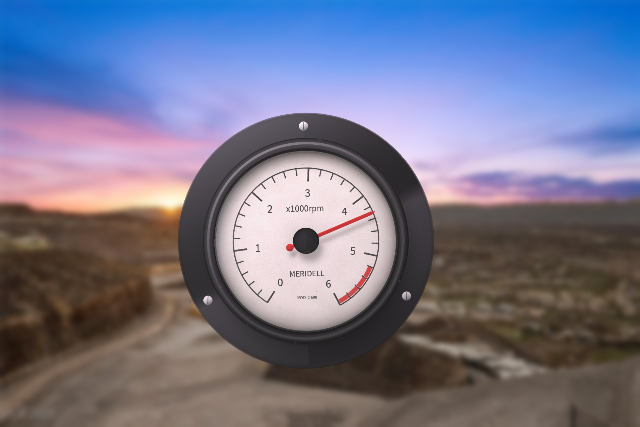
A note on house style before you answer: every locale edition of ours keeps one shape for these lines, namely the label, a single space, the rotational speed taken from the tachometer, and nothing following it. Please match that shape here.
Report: 4300 rpm
